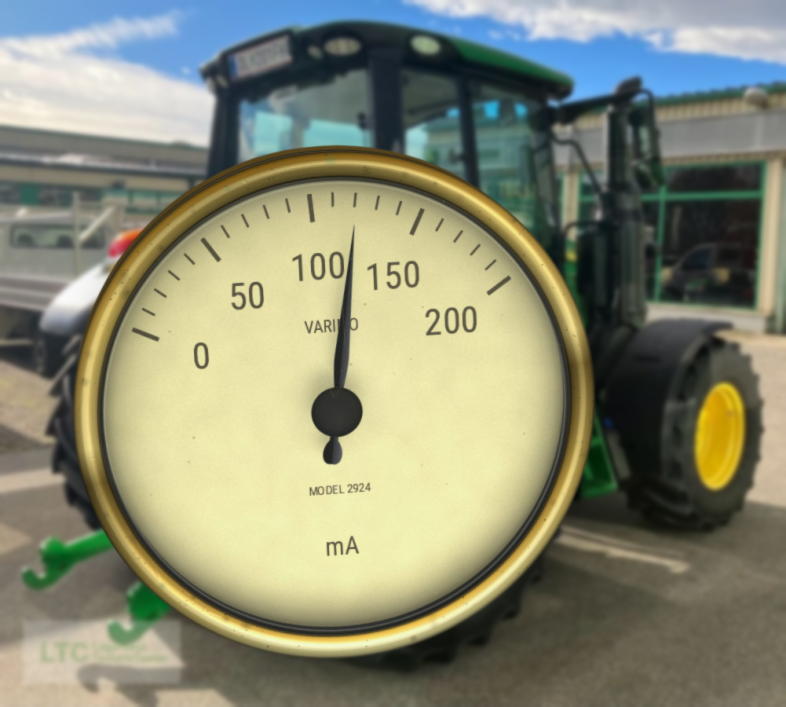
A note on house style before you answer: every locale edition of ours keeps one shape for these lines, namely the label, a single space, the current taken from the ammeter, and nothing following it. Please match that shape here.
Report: 120 mA
